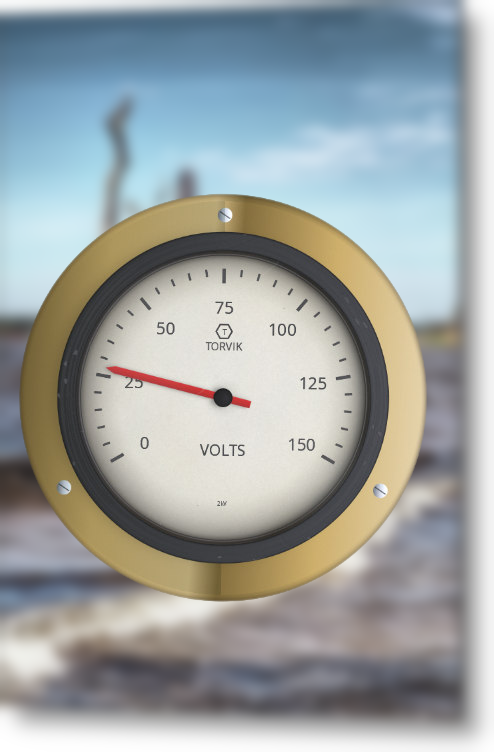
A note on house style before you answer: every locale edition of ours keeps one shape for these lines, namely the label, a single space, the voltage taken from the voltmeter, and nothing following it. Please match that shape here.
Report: 27.5 V
